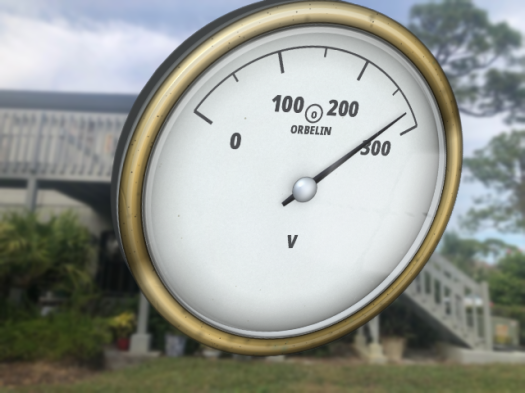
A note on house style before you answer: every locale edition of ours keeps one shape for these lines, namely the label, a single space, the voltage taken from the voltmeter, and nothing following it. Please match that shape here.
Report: 275 V
